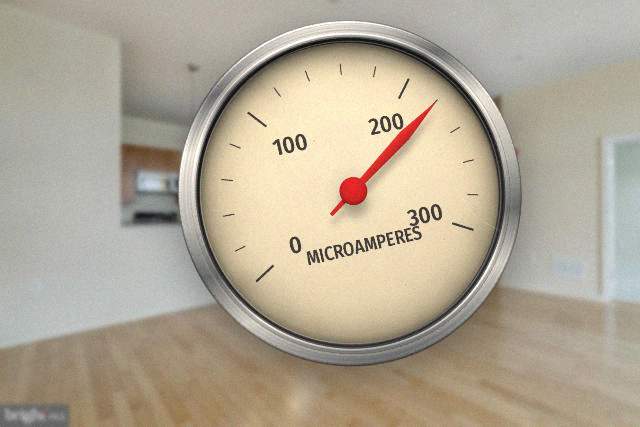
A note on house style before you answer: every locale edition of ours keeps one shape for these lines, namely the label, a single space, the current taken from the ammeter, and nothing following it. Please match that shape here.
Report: 220 µA
